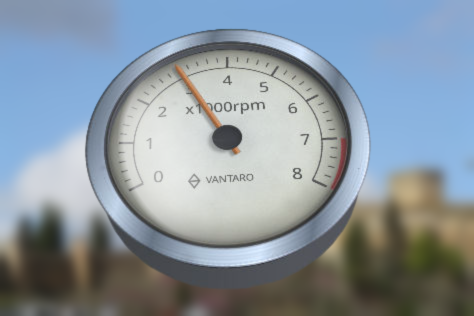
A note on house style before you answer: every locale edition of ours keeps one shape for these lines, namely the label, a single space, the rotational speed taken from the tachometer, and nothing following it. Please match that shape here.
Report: 3000 rpm
